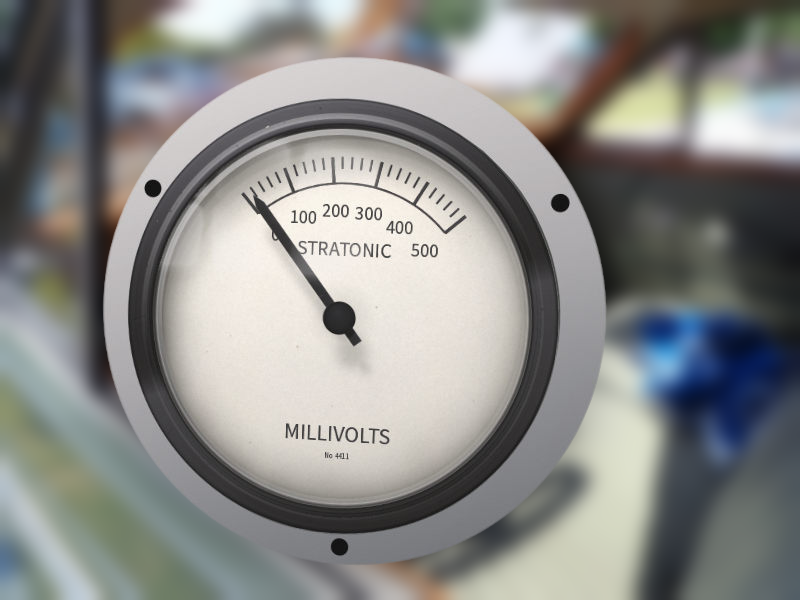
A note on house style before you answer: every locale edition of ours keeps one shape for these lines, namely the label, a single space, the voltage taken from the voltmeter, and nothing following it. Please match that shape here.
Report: 20 mV
